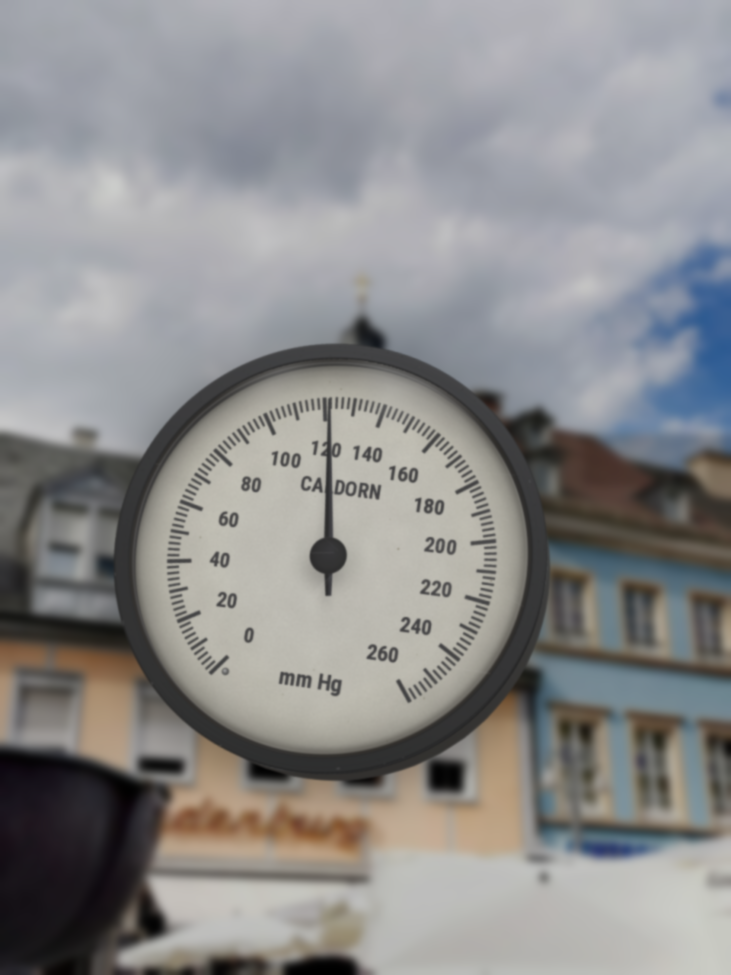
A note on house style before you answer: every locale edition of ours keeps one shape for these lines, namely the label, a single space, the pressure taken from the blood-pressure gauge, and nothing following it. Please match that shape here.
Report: 122 mmHg
